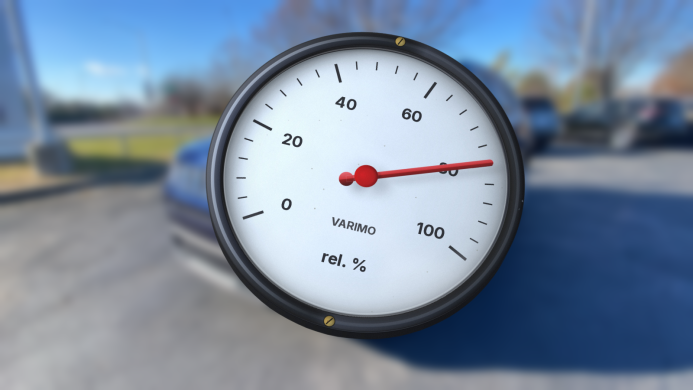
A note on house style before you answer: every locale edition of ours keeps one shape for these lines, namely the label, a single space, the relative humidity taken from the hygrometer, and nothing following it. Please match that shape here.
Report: 80 %
